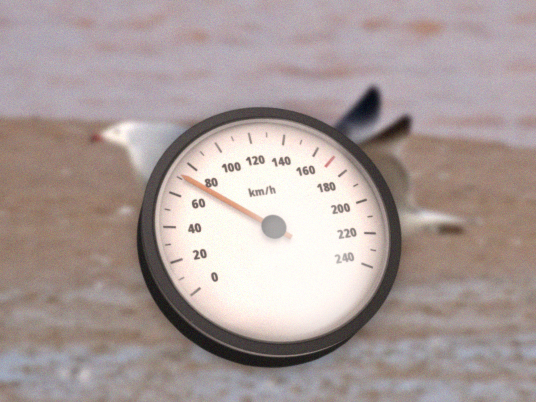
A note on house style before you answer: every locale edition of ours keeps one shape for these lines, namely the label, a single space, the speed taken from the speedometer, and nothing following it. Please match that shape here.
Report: 70 km/h
